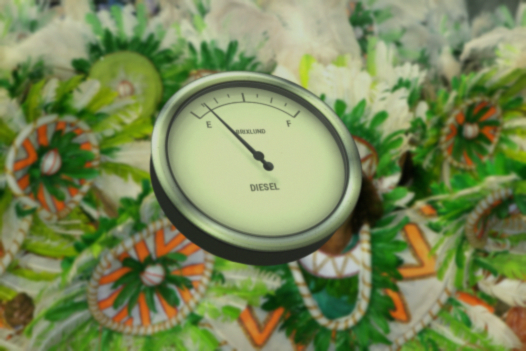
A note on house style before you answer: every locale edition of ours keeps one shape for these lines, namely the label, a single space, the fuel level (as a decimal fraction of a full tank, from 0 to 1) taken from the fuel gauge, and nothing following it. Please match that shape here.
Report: 0.125
